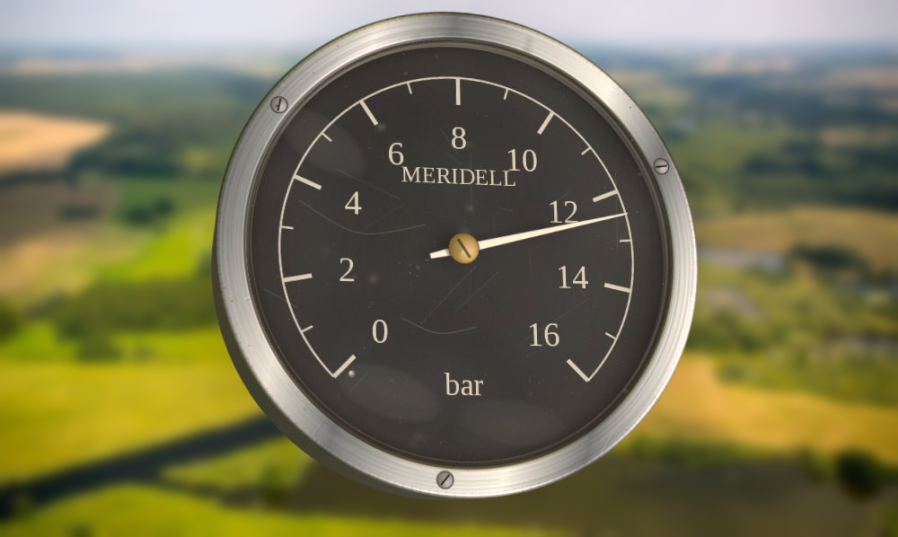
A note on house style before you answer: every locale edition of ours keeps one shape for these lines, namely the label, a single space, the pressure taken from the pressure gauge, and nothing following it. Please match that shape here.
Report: 12.5 bar
